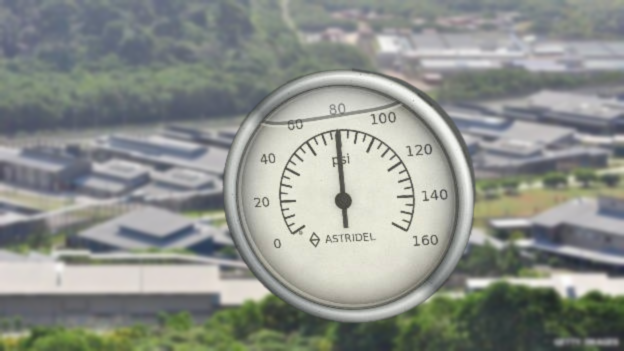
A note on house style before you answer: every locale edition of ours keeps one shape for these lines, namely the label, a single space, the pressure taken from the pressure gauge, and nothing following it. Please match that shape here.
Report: 80 psi
